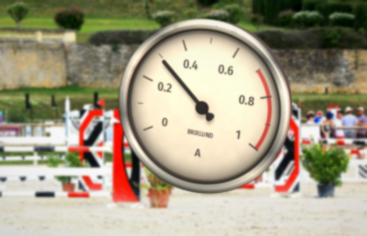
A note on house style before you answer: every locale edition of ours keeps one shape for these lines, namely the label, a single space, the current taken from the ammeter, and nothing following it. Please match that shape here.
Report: 0.3 A
